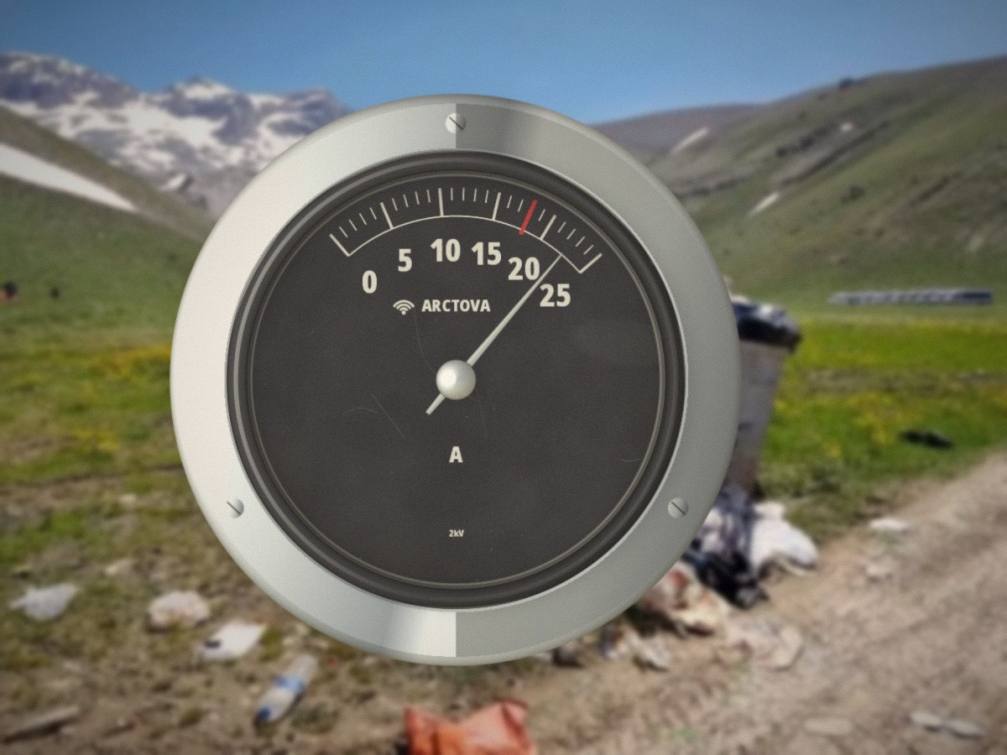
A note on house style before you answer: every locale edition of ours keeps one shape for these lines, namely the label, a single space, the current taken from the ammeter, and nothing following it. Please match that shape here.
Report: 22.5 A
